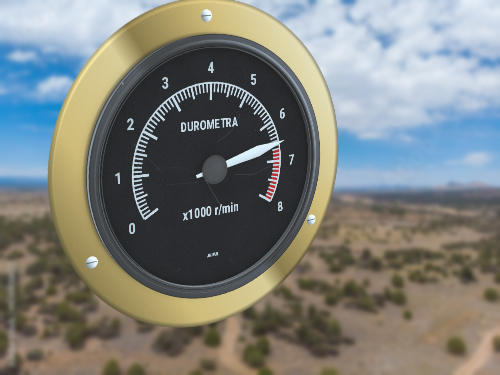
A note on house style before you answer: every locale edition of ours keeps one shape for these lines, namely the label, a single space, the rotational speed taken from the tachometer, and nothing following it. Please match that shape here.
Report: 6500 rpm
